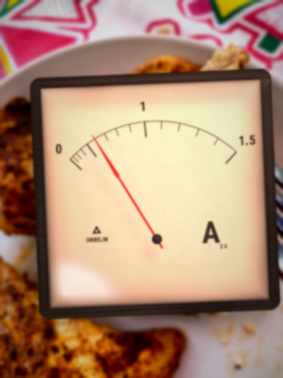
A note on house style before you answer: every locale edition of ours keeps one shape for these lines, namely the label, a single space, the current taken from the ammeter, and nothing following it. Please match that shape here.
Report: 0.6 A
